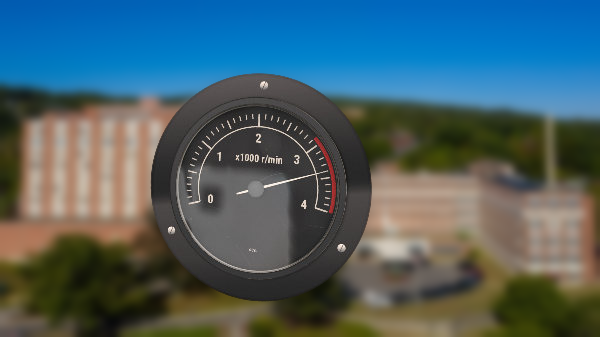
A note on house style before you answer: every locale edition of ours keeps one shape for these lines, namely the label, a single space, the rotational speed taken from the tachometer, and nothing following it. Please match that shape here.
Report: 3400 rpm
